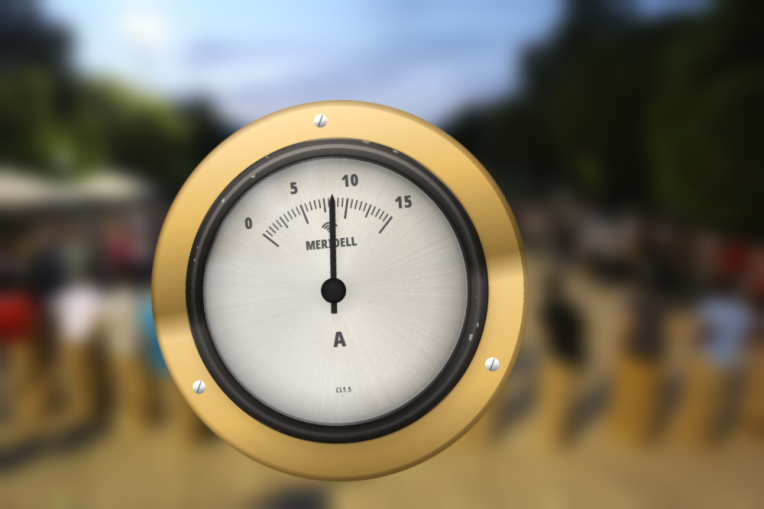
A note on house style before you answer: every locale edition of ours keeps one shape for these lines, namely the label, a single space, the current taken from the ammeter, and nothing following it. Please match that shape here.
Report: 8.5 A
